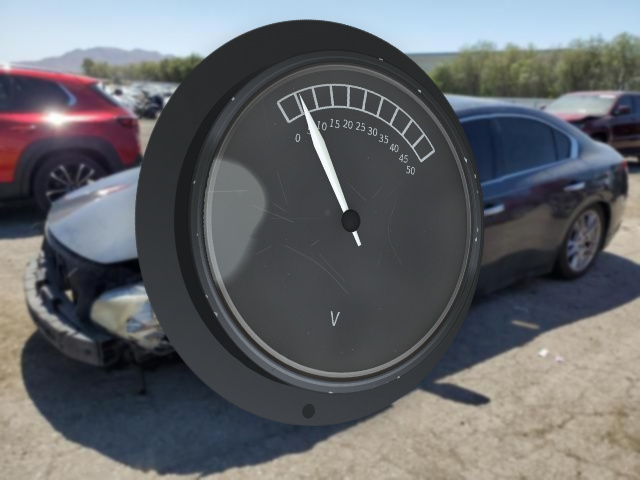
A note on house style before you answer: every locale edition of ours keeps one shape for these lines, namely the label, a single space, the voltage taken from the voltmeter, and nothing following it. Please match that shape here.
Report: 5 V
